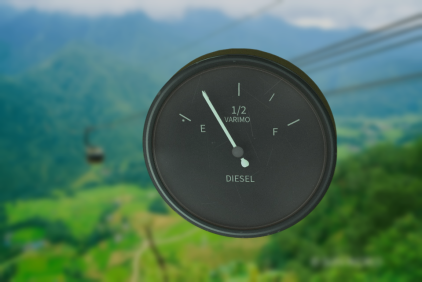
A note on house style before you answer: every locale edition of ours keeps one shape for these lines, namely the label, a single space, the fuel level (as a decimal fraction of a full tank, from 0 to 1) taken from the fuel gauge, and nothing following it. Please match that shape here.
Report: 0.25
